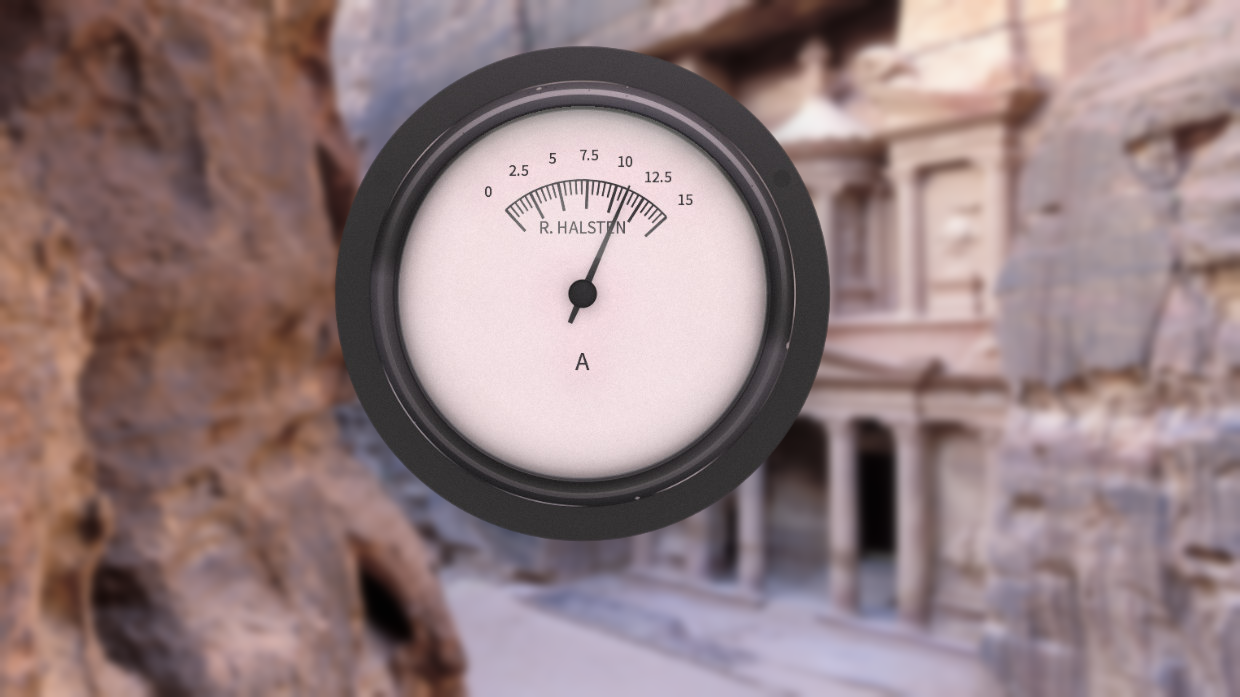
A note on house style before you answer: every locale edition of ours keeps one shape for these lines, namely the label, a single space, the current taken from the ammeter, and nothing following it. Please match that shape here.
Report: 11 A
